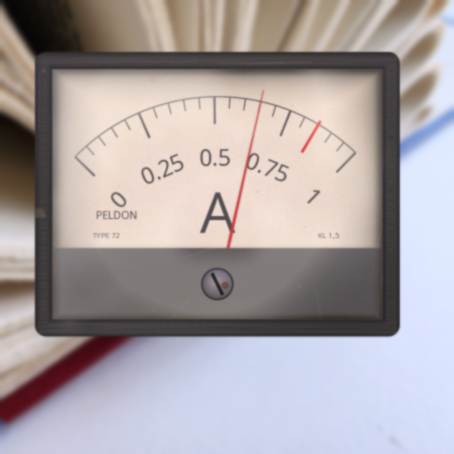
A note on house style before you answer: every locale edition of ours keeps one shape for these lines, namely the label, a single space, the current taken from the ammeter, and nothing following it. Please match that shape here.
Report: 0.65 A
